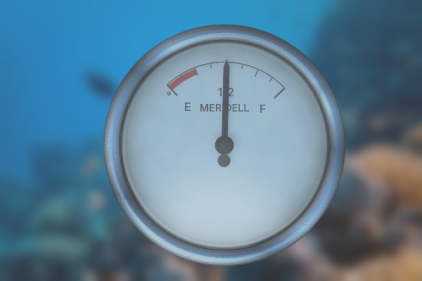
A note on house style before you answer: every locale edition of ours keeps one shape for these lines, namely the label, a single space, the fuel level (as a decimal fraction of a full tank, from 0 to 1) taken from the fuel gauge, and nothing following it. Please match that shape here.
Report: 0.5
